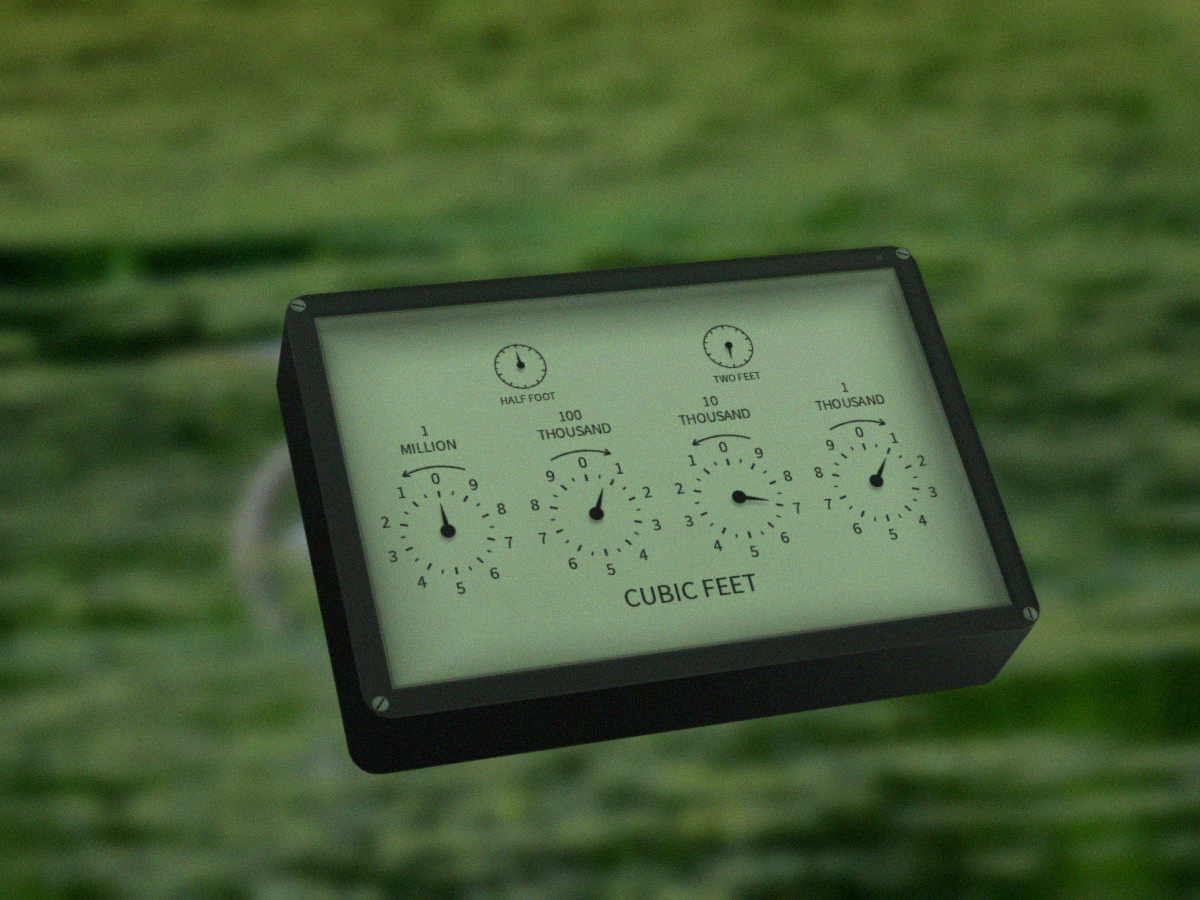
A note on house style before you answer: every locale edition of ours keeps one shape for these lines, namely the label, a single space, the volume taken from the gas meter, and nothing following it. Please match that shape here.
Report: 7100 ft³
